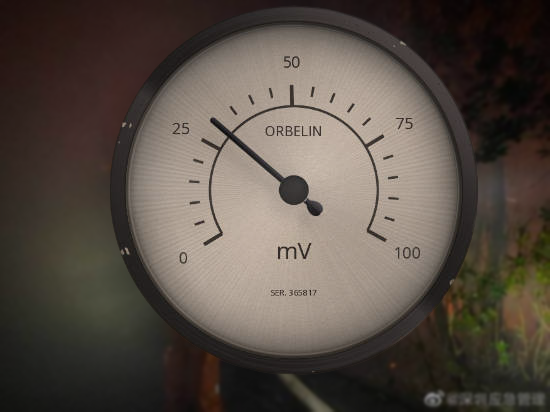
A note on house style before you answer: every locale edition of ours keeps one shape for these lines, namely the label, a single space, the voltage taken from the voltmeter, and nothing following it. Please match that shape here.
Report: 30 mV
